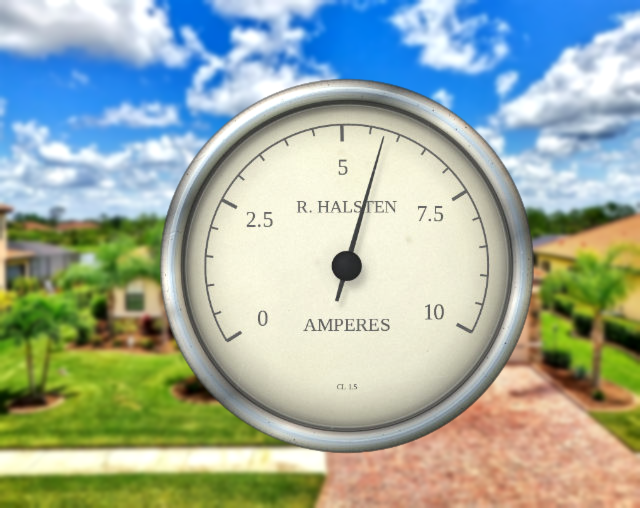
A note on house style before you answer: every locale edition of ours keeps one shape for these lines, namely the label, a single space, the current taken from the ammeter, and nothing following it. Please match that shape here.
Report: 5.75 A
